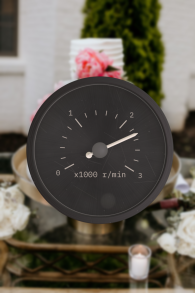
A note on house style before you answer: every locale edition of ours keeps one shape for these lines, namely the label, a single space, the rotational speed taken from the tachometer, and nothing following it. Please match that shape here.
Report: 2300 rpm
